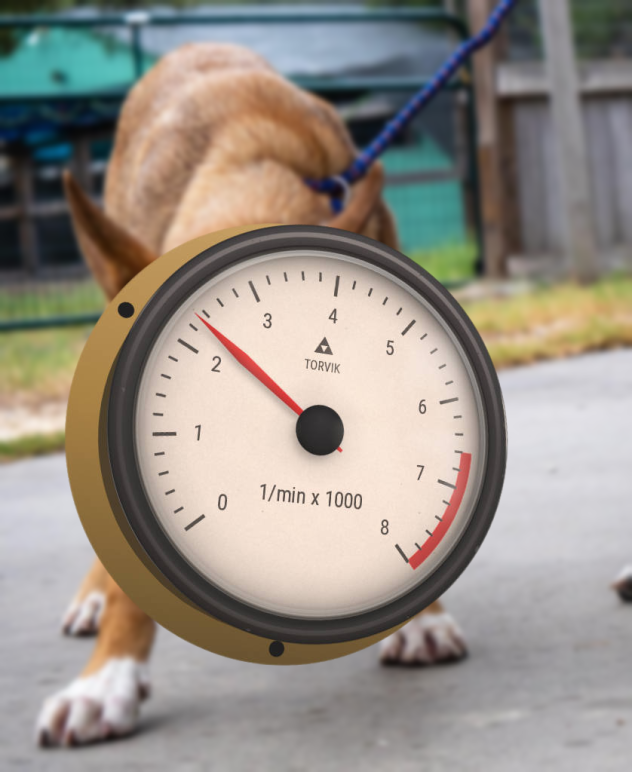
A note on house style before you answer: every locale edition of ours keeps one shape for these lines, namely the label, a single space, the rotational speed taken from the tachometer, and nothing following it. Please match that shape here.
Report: 2300 rpm
